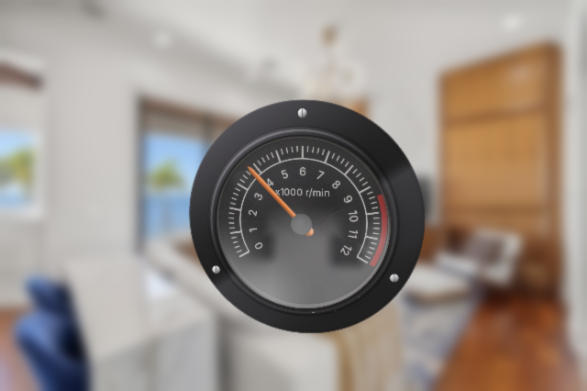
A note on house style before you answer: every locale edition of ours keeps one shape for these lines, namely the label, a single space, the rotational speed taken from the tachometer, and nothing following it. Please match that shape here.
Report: 3800 rpm
